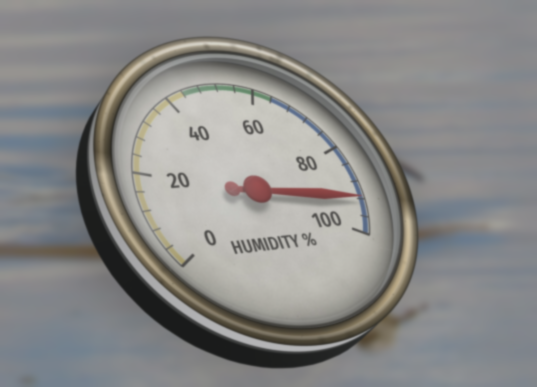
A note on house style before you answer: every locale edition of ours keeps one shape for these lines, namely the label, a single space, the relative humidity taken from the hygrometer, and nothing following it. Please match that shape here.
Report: 92 %
